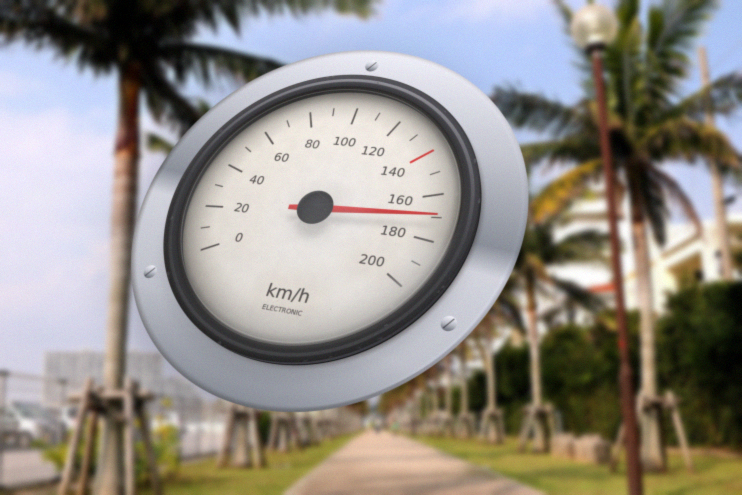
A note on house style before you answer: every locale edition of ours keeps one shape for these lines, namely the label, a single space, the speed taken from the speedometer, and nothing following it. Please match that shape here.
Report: 170 km/h
